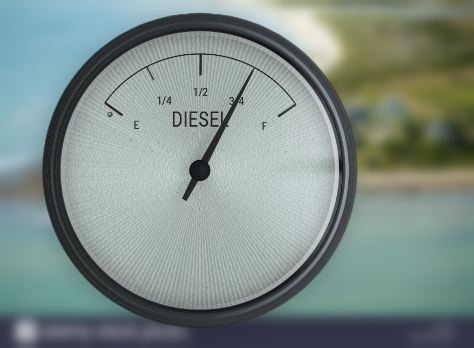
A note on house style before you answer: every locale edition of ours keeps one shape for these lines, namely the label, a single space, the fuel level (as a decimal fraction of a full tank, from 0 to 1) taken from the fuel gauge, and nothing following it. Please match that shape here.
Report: 0.75
